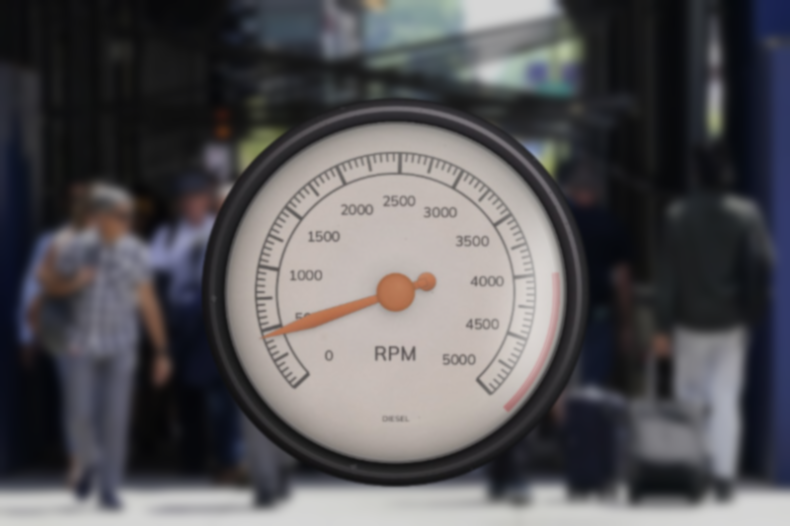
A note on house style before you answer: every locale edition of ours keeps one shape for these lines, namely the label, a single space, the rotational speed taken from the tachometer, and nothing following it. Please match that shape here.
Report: 450 rpm
